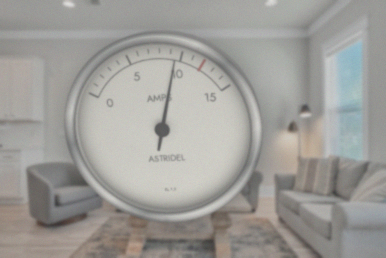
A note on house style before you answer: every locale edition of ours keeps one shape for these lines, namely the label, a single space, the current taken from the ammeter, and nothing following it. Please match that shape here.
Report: 9.5 A
